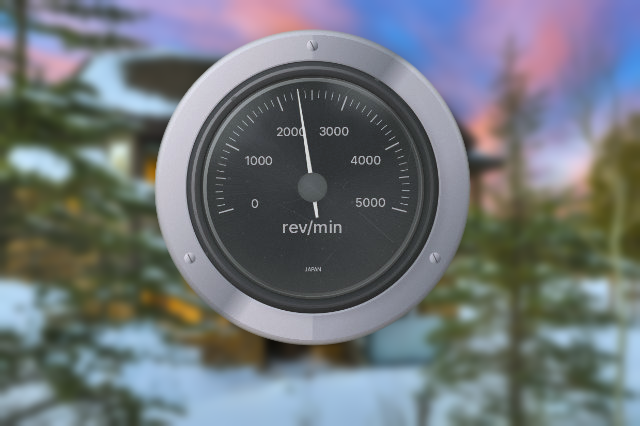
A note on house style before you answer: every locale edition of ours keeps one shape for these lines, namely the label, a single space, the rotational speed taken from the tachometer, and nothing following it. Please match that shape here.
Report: 2300 rpm
